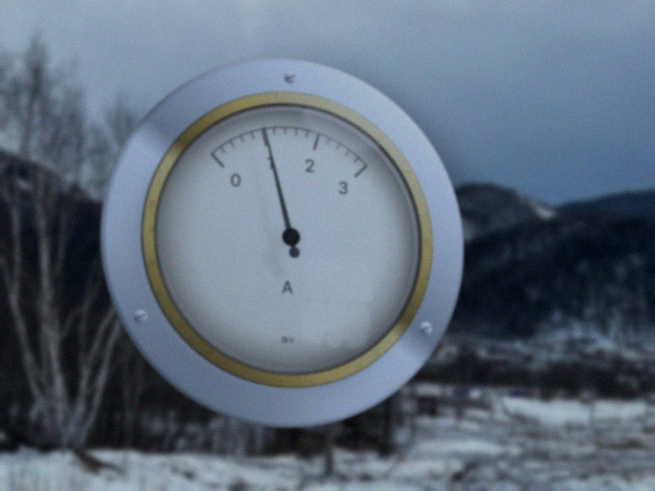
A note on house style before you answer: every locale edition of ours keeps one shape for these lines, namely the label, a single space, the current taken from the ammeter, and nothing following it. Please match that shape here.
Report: 1 A
